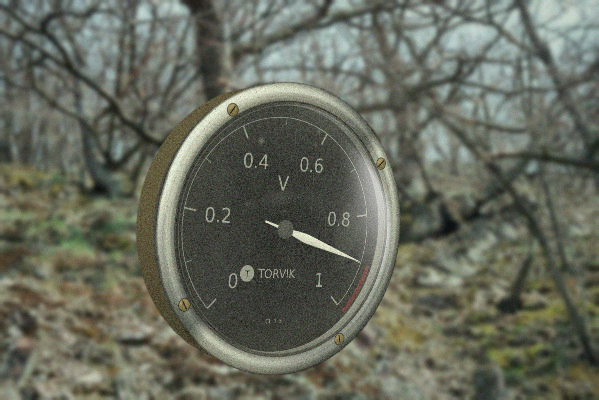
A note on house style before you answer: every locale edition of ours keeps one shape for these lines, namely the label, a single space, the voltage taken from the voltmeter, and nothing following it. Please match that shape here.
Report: 0.9 V
